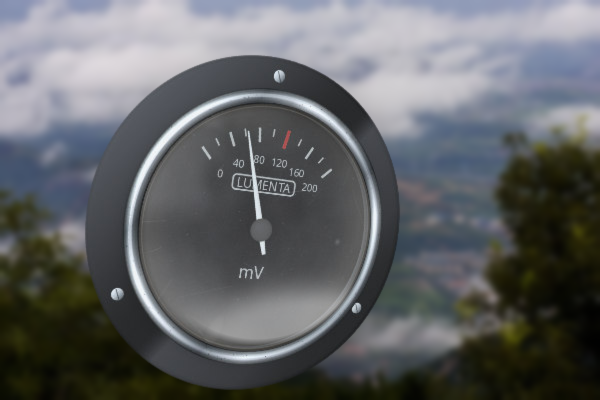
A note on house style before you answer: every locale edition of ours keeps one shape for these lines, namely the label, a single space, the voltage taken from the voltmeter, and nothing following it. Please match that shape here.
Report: 60 mV
